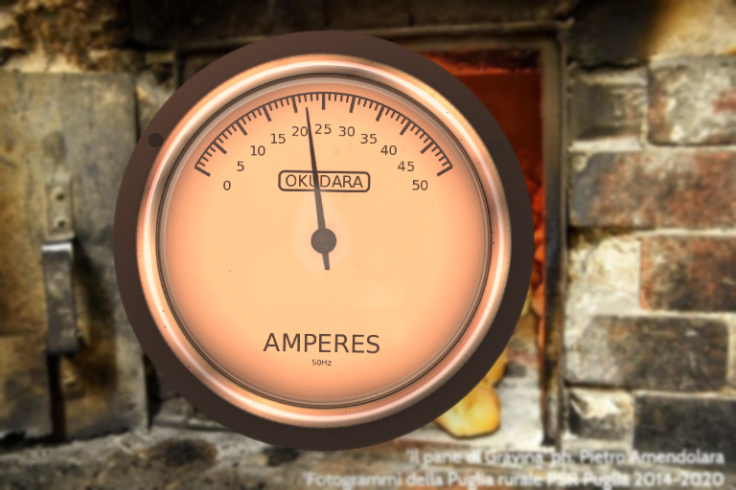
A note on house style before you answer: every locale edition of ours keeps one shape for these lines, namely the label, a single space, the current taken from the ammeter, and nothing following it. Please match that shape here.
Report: 22 A
